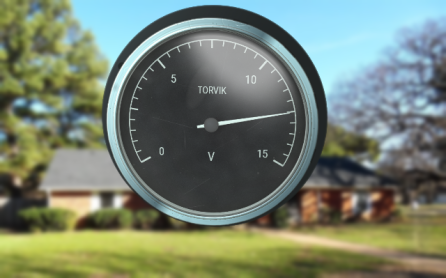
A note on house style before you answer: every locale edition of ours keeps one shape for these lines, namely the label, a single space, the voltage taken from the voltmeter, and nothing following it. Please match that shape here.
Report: 12.5 V
